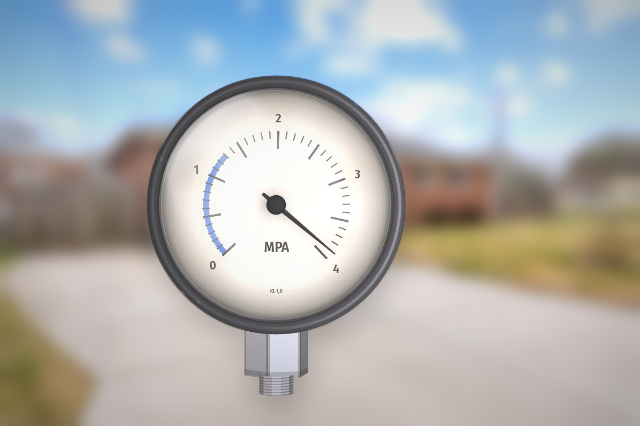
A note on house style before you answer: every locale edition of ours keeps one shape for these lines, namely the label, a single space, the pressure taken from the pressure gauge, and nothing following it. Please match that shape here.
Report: 3.9 MPa
